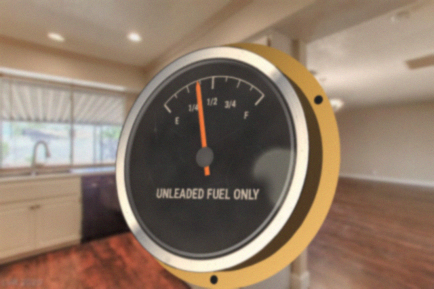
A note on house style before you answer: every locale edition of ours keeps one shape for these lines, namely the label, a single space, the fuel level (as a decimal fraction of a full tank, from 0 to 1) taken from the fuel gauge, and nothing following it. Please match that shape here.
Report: 0.375
